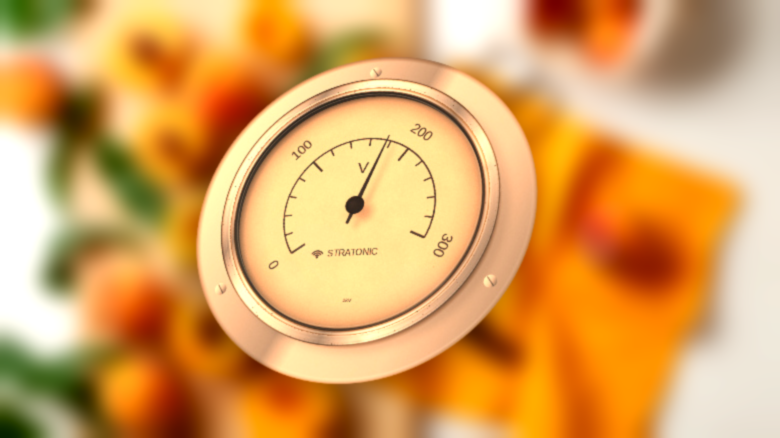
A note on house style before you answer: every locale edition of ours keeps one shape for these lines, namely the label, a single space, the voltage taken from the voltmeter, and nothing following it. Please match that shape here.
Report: 180 V
